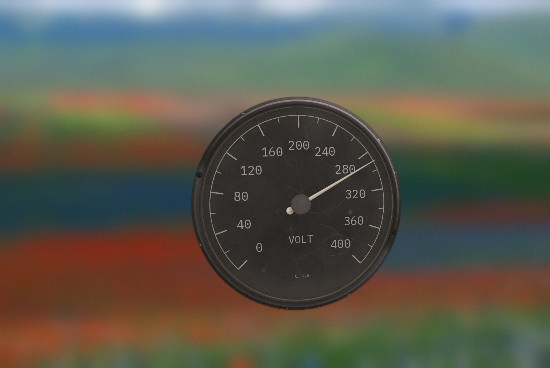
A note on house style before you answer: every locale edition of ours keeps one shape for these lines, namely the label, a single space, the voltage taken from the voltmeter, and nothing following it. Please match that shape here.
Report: 290 V
